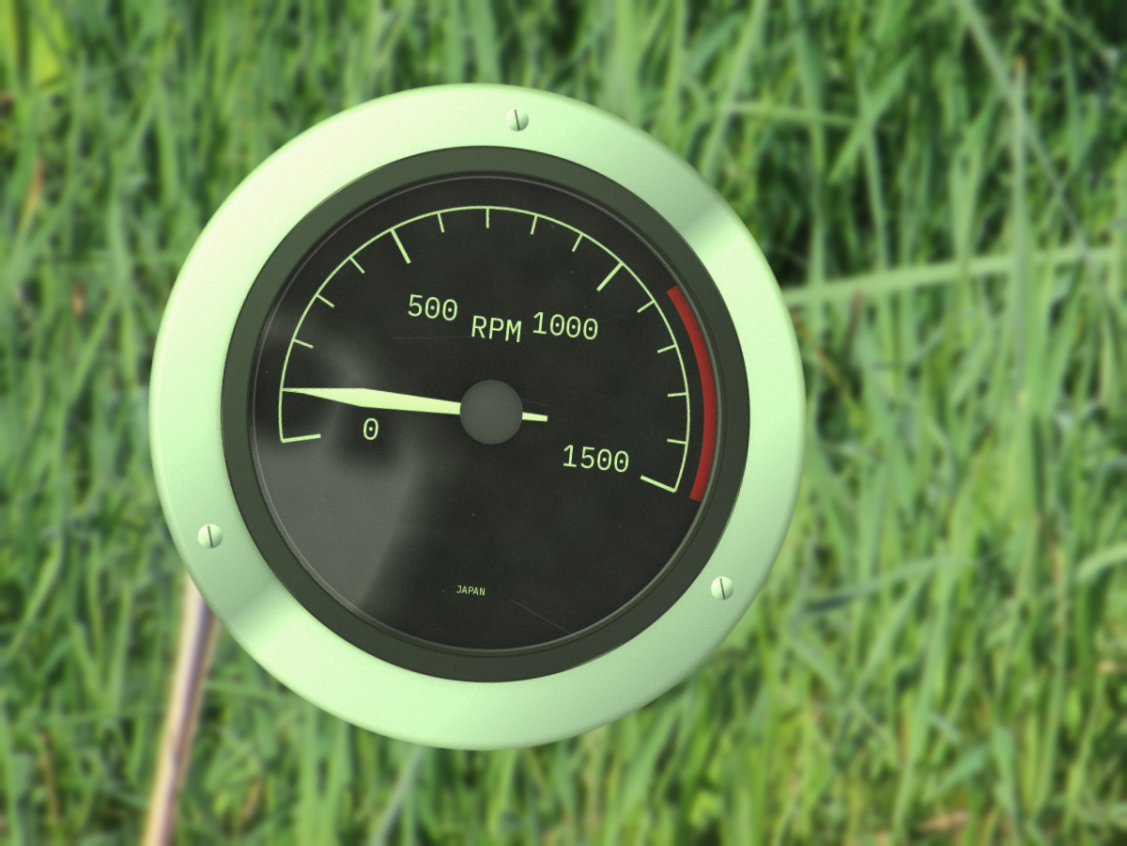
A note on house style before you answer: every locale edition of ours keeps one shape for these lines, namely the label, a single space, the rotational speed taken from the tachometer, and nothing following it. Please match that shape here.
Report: 100 rpm
